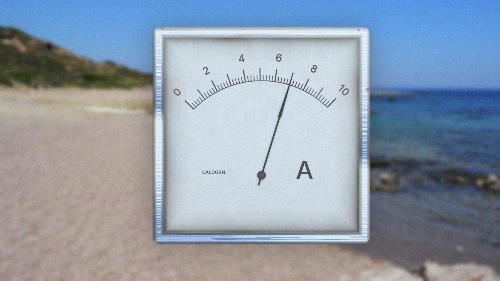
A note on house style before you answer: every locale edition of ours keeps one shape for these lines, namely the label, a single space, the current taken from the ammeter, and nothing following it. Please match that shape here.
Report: 7 A
